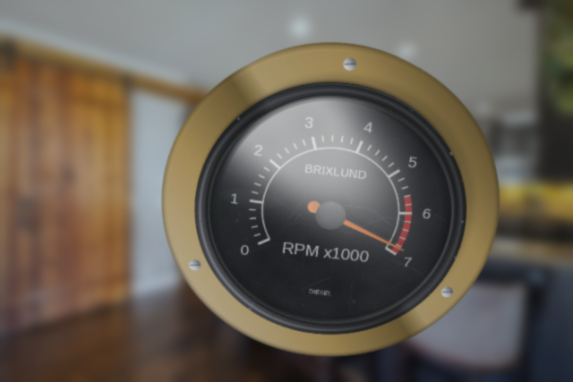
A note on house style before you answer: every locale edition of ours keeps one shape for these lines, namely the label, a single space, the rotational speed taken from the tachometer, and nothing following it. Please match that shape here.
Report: 6800 rpm
